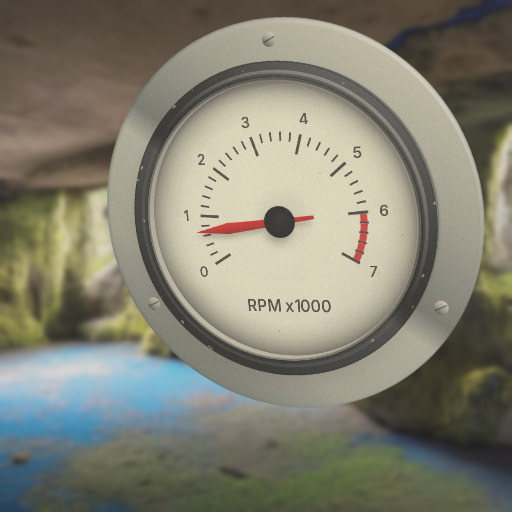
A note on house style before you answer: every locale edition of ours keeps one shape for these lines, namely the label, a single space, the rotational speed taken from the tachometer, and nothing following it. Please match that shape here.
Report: 700 rpm
